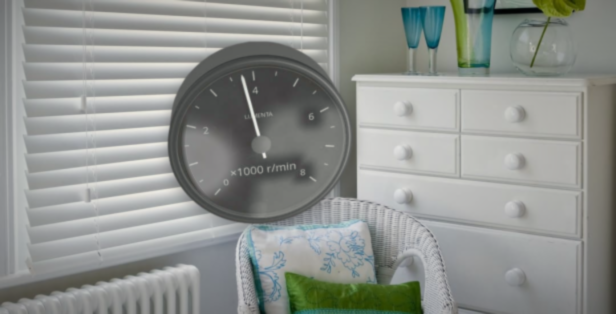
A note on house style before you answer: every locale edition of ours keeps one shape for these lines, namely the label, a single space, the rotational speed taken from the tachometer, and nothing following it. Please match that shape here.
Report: 3750 rpm
